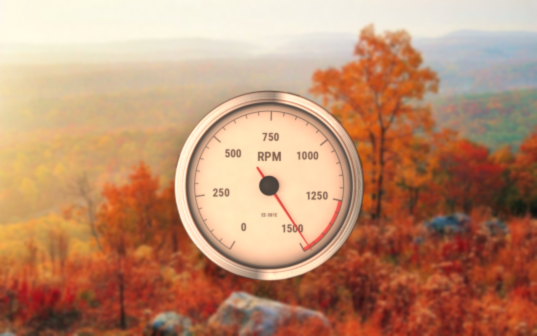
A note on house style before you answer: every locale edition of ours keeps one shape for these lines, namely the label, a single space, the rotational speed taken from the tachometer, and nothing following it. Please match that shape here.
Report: 1475 rpm
